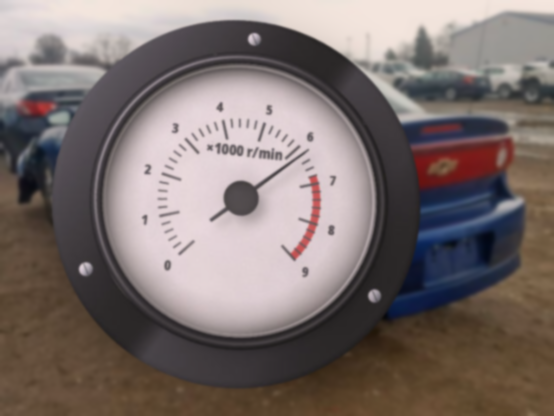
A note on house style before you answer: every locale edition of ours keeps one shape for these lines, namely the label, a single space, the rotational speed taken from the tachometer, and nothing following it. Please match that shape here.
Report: 6200 rpm
